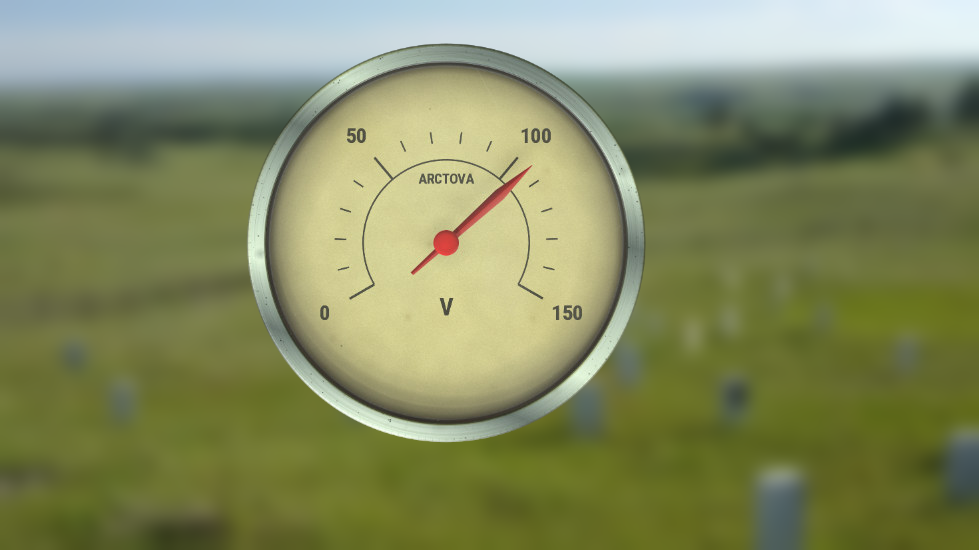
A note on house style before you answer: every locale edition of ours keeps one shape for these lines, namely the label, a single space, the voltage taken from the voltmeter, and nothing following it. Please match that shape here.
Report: 105 V
